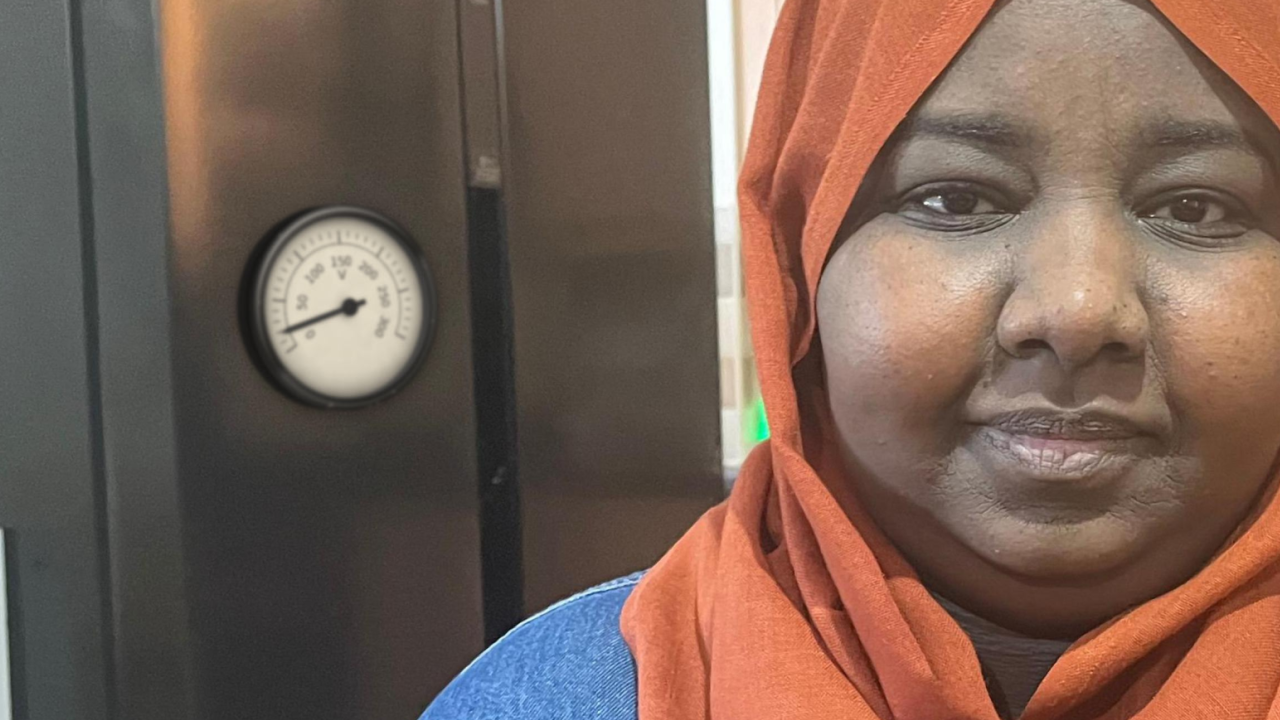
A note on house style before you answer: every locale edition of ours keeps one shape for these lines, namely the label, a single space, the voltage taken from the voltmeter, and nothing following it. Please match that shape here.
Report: 20 V
